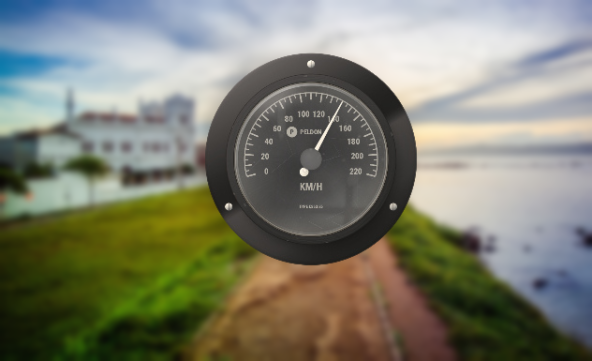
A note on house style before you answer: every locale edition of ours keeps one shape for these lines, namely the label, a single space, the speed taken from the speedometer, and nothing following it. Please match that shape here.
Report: 140 km/h
